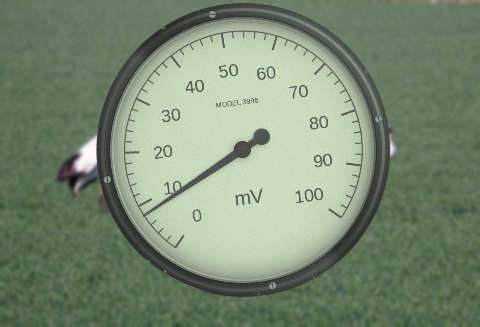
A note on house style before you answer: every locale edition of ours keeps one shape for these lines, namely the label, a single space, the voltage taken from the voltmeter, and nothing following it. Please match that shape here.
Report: 8 mV
